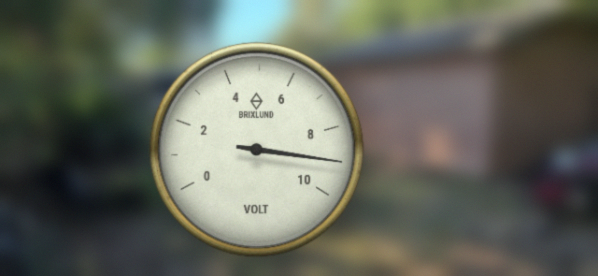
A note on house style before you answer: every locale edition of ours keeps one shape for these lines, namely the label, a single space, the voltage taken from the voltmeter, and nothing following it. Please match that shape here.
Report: 9 V
